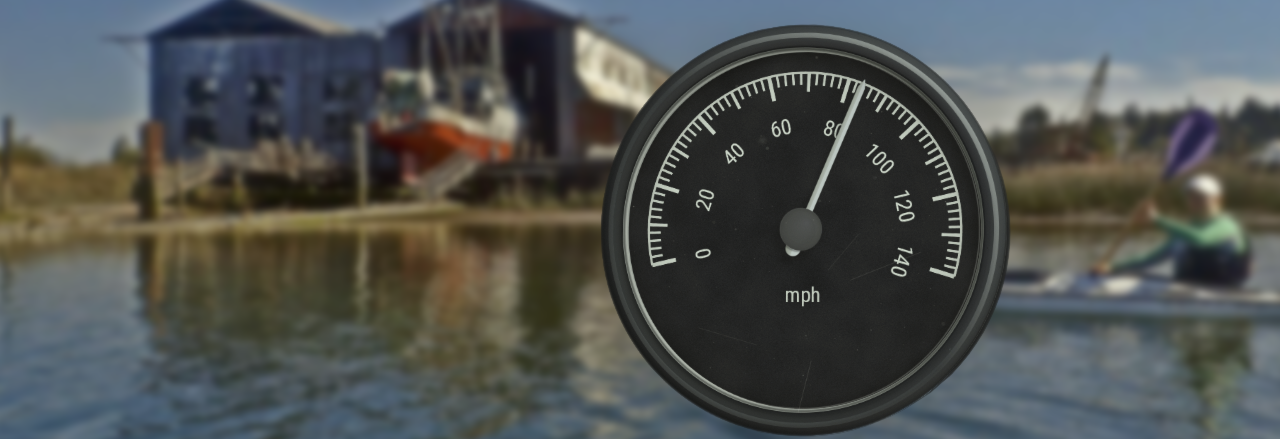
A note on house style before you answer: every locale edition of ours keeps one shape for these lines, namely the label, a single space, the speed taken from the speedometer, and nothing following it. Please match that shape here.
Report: 84 mph
